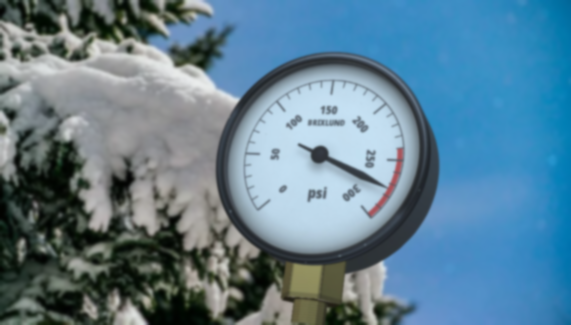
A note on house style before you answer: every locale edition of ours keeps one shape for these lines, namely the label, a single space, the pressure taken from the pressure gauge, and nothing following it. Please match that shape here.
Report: 275 psi
